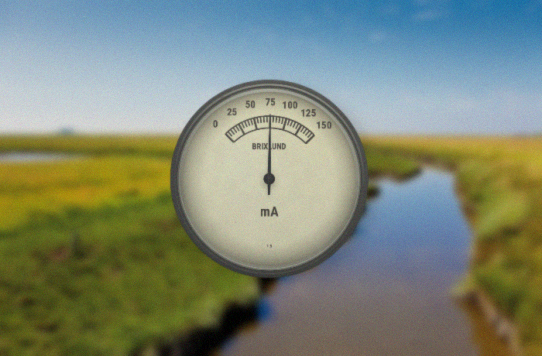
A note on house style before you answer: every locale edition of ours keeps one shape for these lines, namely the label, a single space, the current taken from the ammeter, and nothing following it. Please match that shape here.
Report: 75 mA
